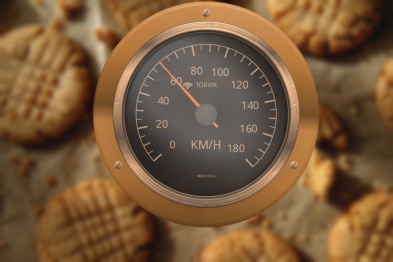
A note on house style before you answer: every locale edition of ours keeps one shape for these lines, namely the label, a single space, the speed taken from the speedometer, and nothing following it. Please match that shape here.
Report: 60 km/h
